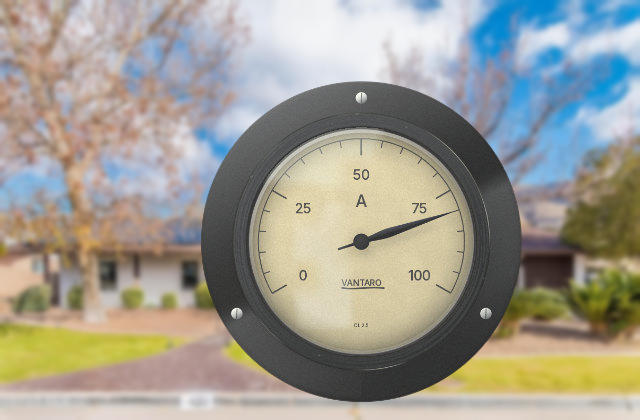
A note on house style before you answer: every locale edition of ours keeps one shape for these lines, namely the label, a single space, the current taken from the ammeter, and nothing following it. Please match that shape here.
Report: 80 A
